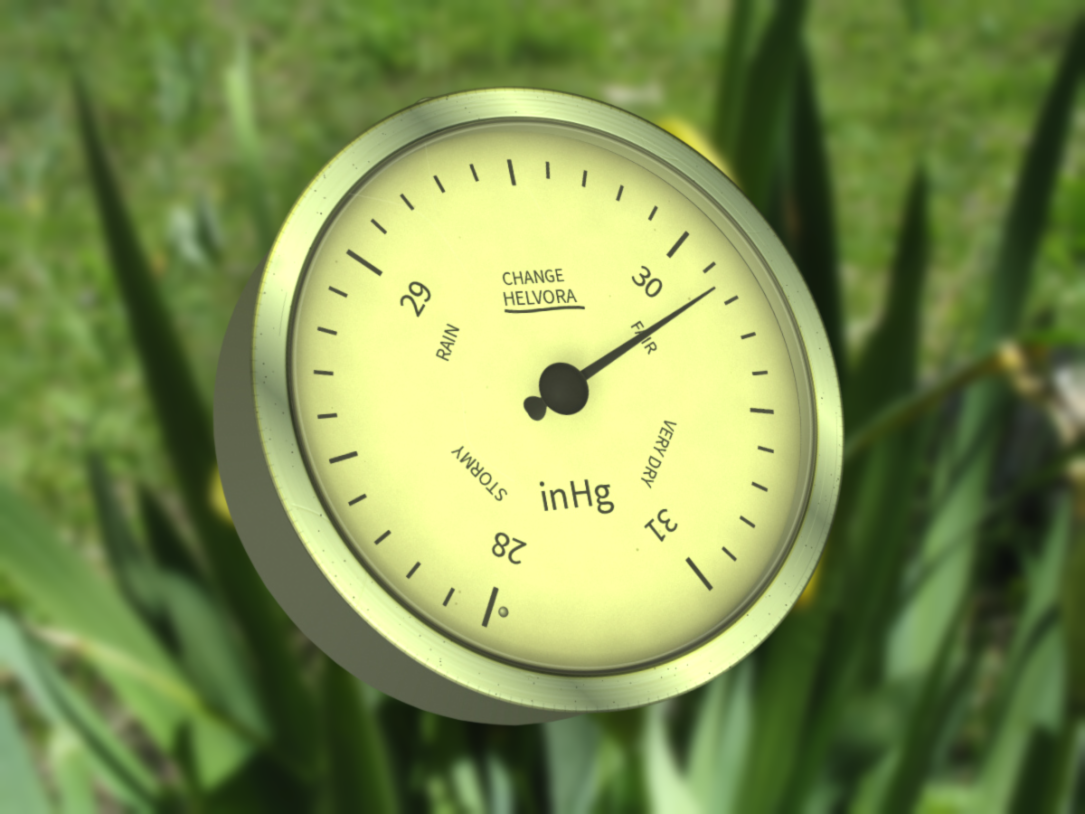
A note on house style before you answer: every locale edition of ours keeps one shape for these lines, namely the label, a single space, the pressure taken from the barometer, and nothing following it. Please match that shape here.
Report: 30.15 inHg
